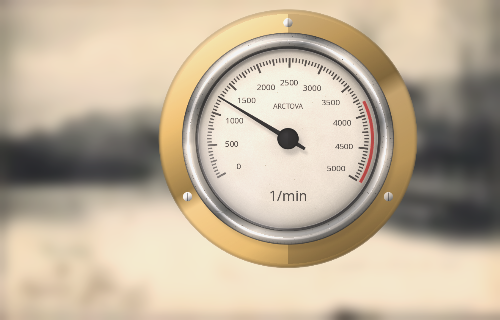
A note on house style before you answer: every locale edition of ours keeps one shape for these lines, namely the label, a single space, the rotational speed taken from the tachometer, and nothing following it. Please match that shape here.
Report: 1250 rpm
